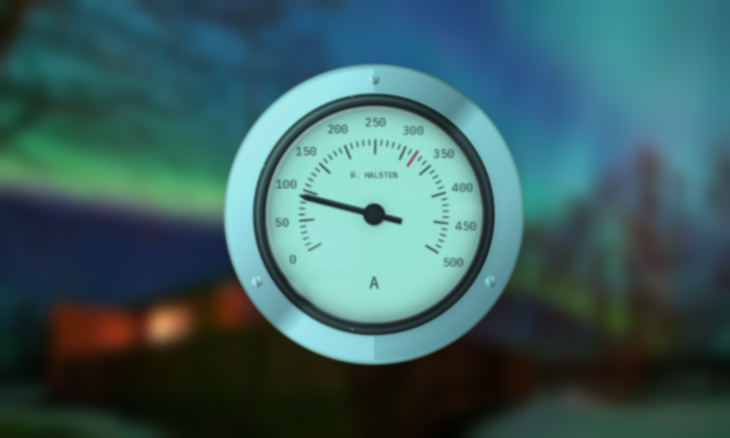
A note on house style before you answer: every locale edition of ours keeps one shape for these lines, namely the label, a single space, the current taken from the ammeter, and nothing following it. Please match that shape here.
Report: 90 A
